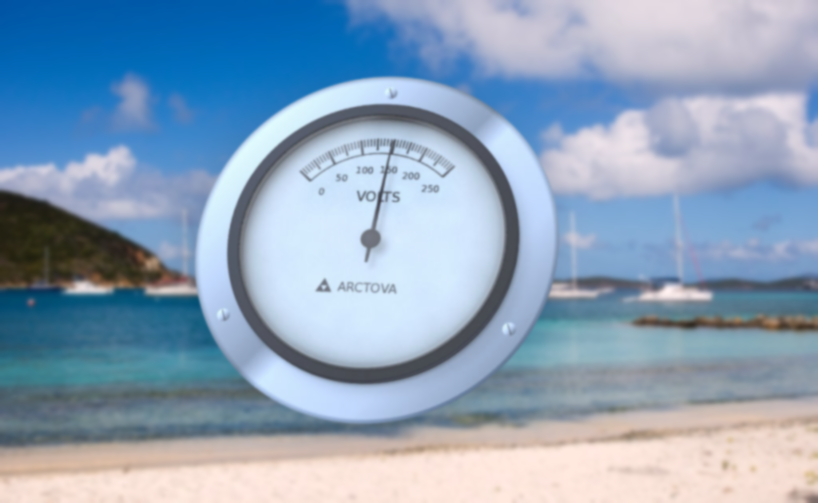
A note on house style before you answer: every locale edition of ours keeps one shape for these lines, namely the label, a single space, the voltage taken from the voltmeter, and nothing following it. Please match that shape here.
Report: 150 V
